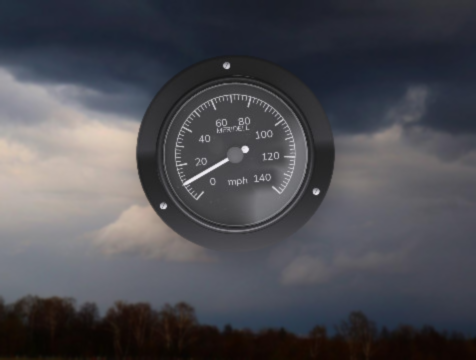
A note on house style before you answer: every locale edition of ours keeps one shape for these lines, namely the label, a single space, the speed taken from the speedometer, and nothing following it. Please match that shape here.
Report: 10 mph
